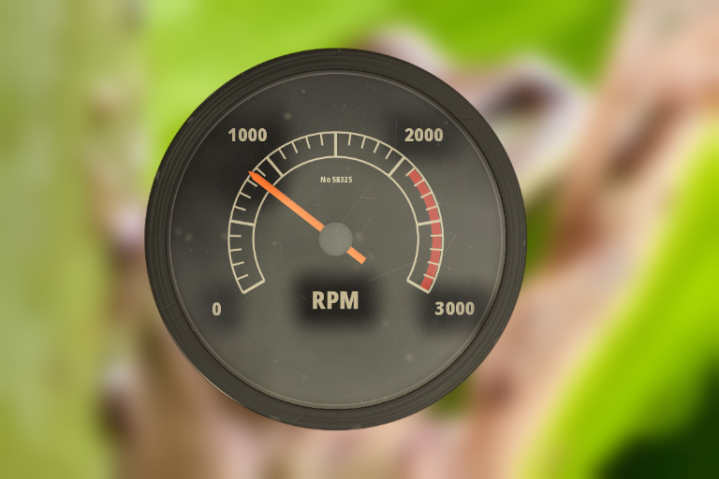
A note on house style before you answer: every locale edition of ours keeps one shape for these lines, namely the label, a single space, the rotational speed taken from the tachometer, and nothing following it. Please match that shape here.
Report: 850 rpm
